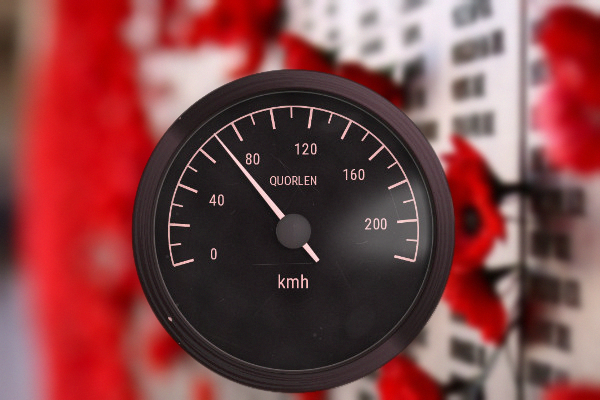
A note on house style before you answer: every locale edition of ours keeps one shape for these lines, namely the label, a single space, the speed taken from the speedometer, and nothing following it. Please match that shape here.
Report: 70 km/h
